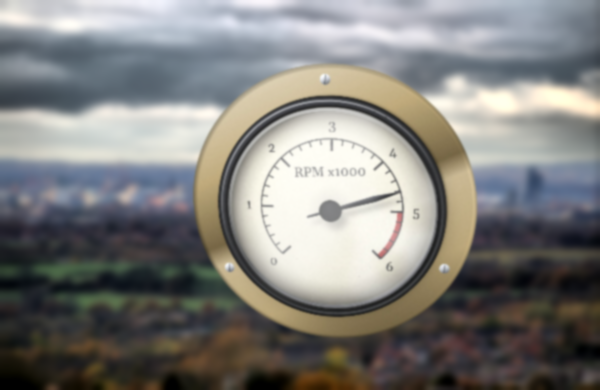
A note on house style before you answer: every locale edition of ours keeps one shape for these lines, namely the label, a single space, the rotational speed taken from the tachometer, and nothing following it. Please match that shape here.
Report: 4600 rpm
